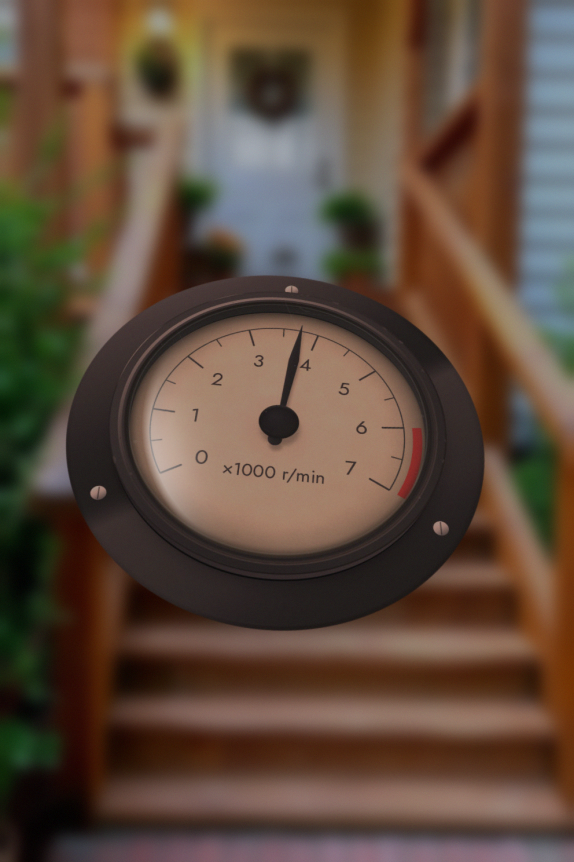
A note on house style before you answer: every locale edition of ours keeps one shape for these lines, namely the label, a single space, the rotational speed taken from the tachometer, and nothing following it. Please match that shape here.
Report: 3750 rpm
